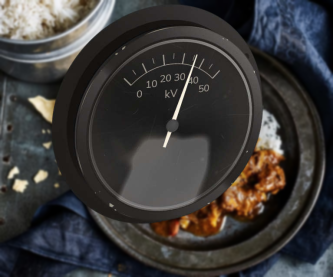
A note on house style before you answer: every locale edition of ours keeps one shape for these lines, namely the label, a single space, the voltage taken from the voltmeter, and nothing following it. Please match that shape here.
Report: 35 kV
